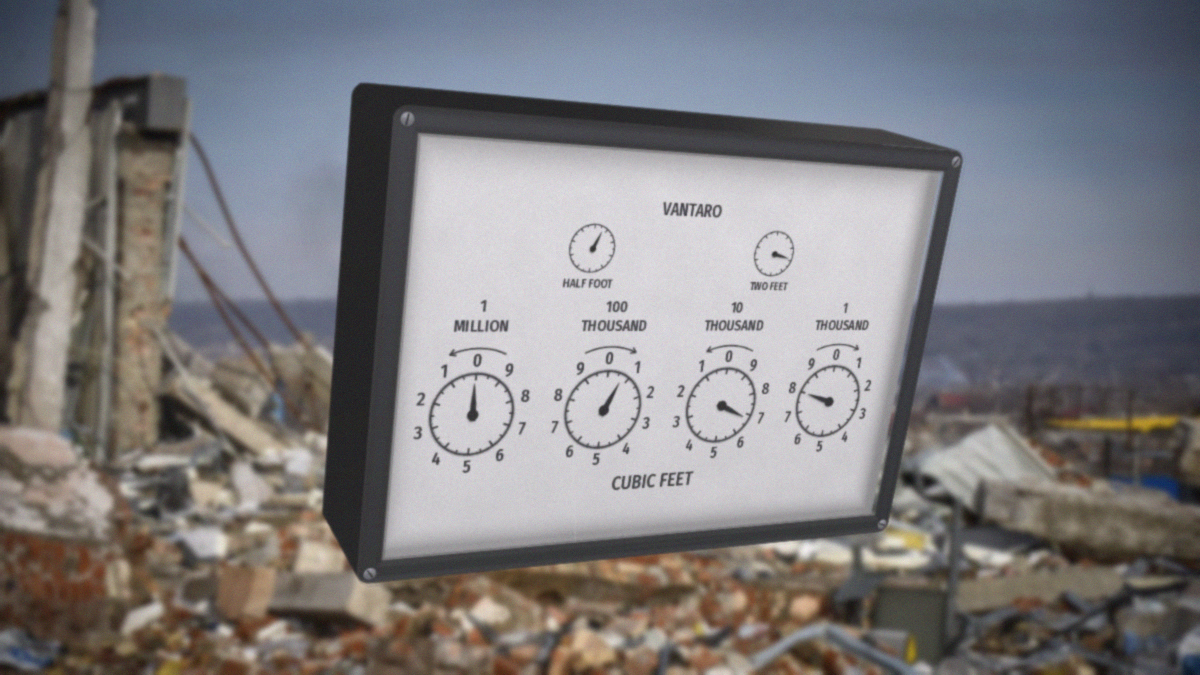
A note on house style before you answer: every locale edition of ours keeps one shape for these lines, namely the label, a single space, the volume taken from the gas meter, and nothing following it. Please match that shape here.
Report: 6800 ft³
